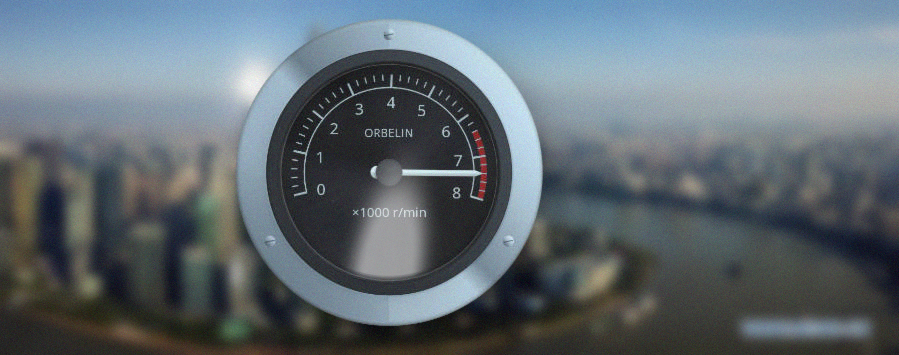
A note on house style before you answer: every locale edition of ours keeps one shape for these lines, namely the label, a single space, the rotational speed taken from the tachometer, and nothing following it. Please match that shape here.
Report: 7400 rpm
